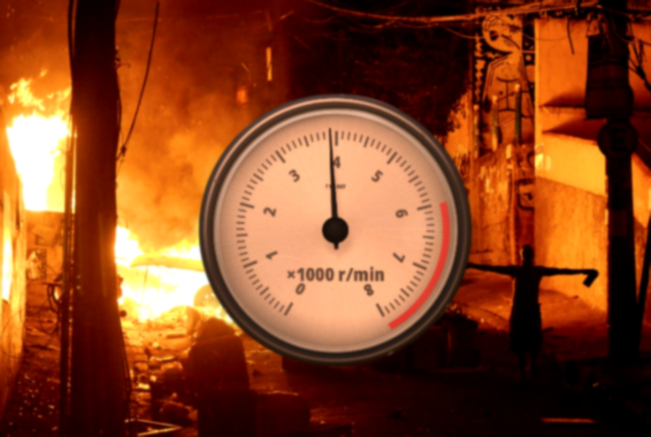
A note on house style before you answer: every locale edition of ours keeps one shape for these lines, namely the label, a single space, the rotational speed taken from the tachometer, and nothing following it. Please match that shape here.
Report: 3900 rpm
